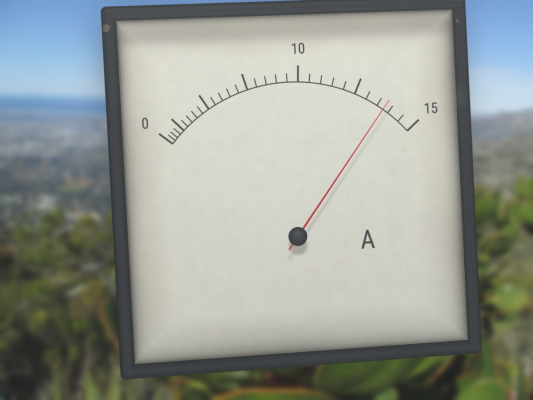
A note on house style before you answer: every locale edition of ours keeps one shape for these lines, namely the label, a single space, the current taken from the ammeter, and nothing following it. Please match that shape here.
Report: 13.75 A
